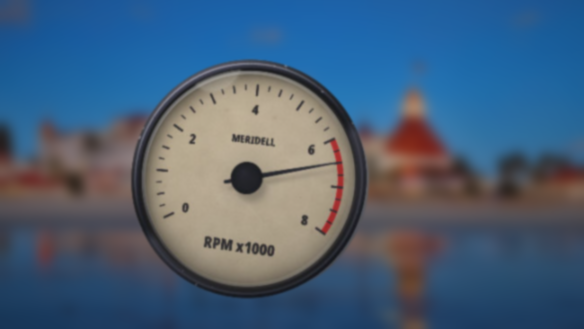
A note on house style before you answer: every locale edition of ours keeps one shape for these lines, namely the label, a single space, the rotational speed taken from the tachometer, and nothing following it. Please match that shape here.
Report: 6500 rpm
